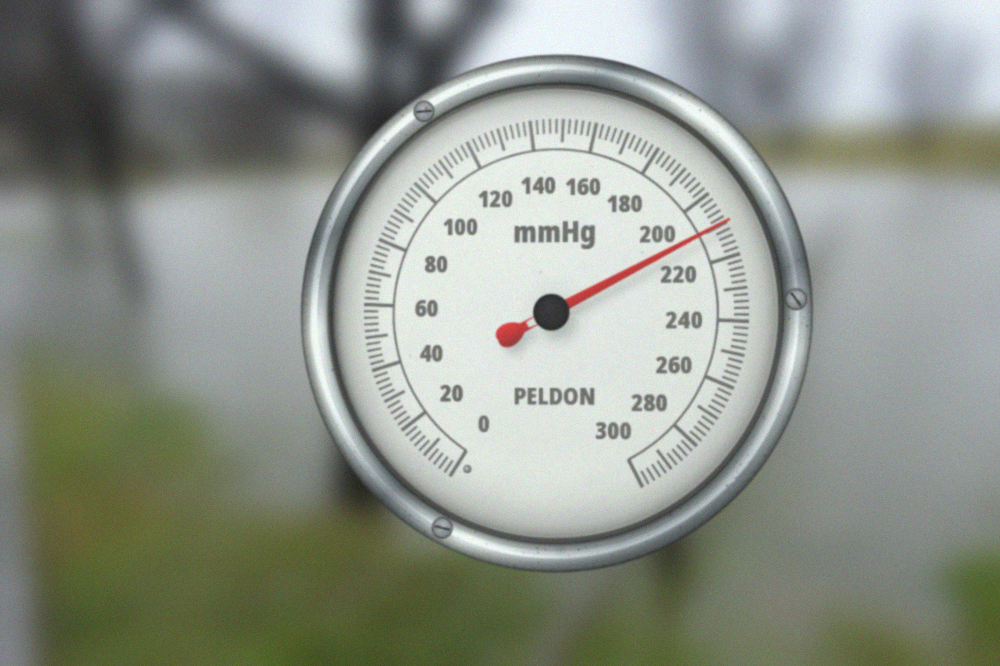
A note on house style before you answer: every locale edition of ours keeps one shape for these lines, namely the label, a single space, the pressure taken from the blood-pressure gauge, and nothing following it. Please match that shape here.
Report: 210 mmHg
